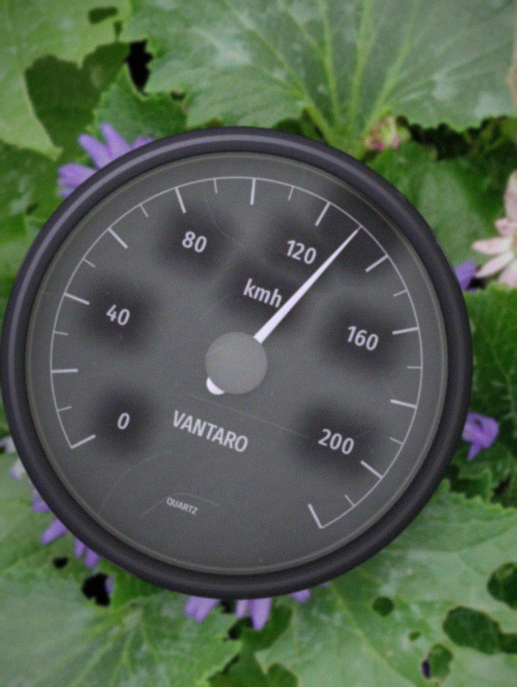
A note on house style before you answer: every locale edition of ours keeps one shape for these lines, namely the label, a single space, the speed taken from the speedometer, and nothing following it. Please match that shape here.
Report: 130 km/h
